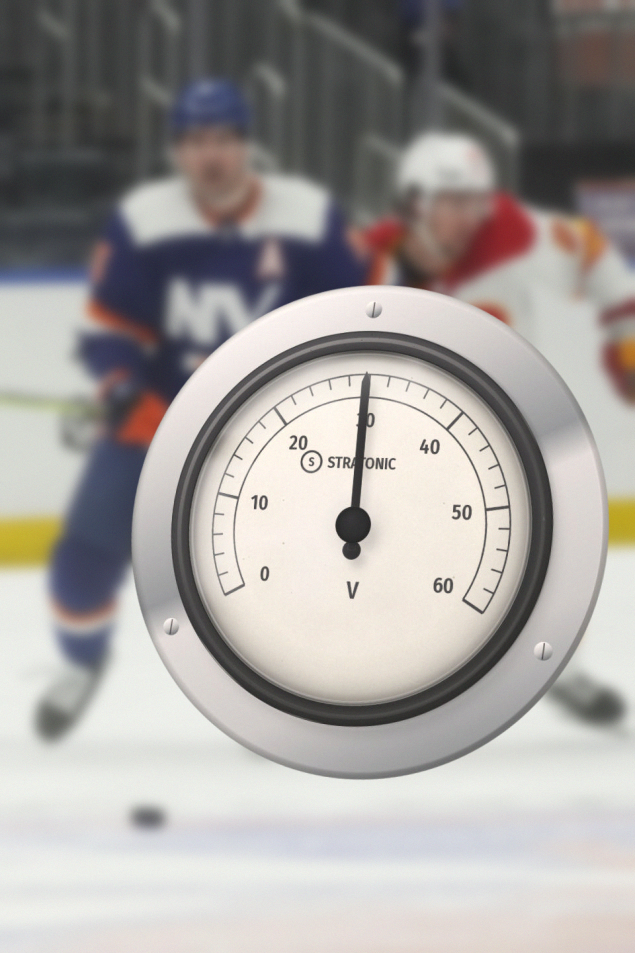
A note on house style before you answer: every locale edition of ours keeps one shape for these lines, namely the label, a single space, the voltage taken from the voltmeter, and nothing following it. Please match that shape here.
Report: 30 V
